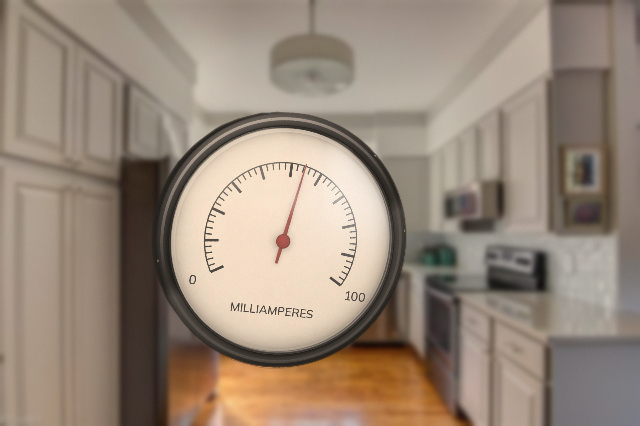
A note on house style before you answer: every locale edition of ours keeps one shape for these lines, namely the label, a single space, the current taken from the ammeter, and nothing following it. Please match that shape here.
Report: 54 mA
